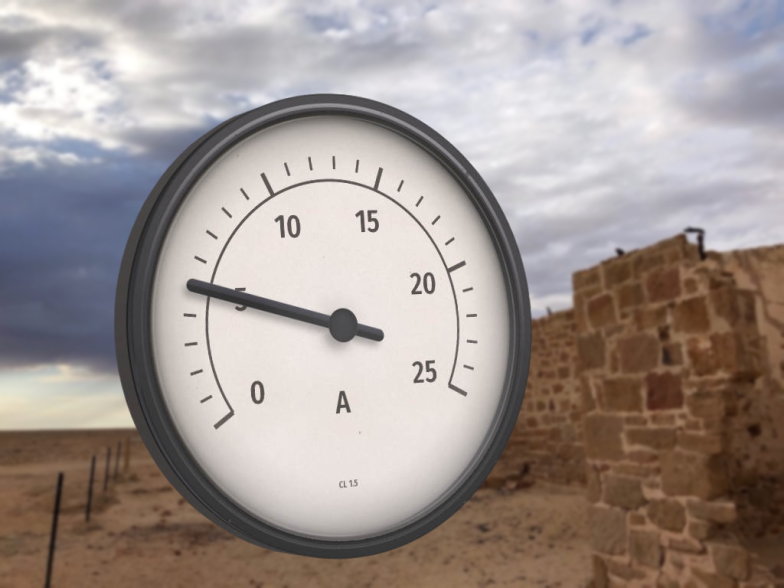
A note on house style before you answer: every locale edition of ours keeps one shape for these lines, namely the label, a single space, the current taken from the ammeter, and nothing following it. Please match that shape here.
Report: 5 A
